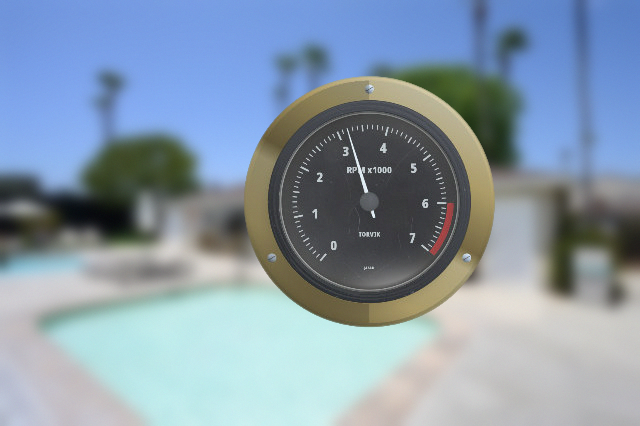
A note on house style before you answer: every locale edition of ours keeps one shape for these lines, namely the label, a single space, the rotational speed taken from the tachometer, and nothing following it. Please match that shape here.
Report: 3200 rpm
